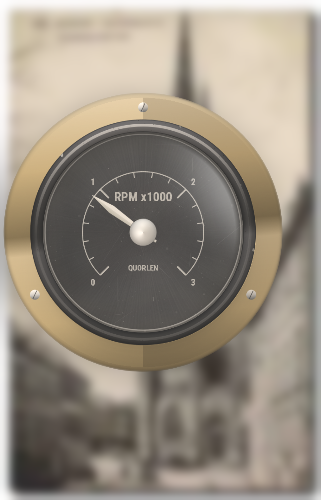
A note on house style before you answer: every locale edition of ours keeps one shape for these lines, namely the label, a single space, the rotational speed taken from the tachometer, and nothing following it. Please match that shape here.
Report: 900 rpm
